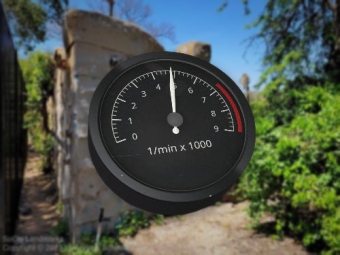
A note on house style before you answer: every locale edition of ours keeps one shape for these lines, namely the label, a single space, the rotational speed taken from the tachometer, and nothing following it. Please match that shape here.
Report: 4800 rpm
